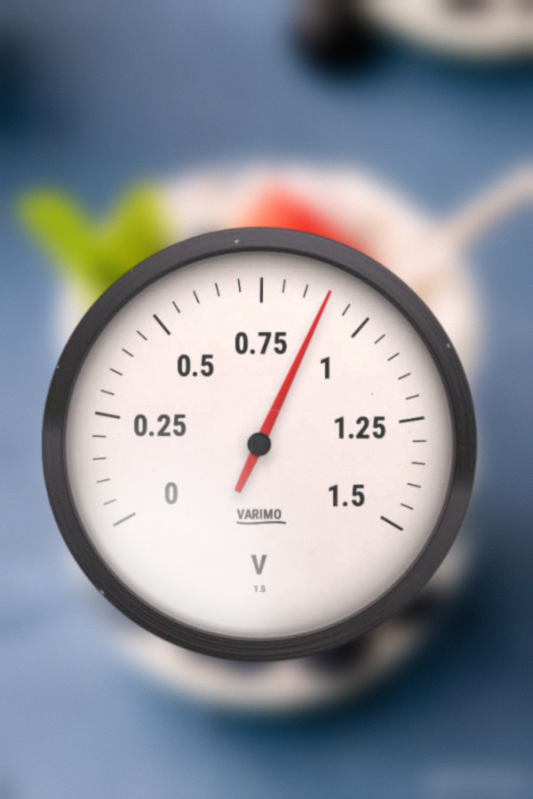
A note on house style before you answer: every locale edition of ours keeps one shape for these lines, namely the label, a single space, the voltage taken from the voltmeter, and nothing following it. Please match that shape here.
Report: 0.9 V
